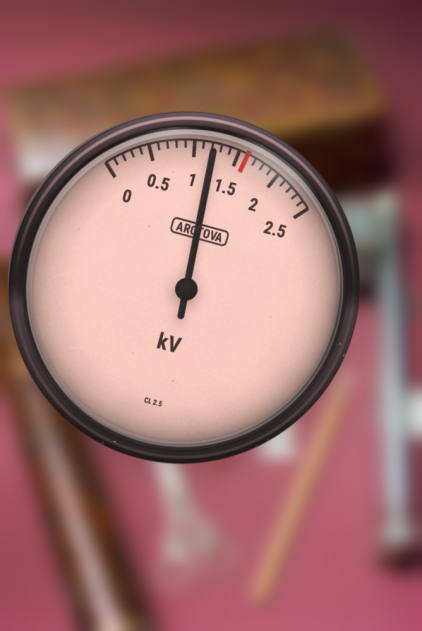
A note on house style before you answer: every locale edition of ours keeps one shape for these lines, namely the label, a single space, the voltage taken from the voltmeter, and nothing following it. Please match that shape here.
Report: 1.2 kV
